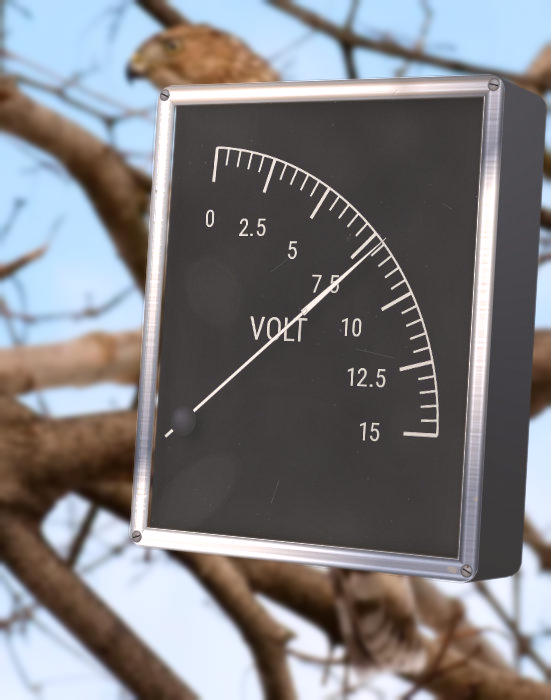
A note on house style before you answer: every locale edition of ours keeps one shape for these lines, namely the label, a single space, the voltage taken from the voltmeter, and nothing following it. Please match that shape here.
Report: 8 V
